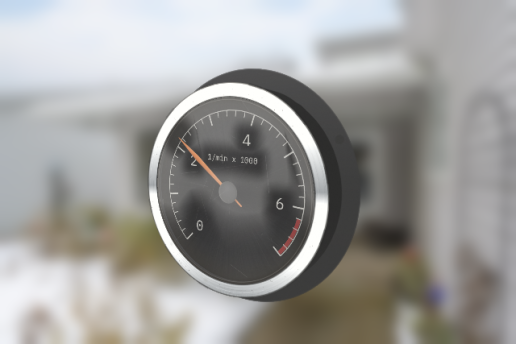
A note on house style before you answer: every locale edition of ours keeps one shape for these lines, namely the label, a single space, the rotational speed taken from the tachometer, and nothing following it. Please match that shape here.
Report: 2200 rpm
